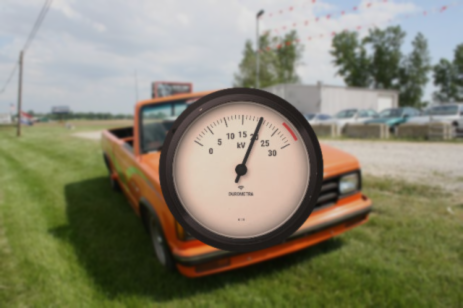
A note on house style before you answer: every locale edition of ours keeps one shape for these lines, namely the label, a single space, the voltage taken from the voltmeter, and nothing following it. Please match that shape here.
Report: 20 kV
